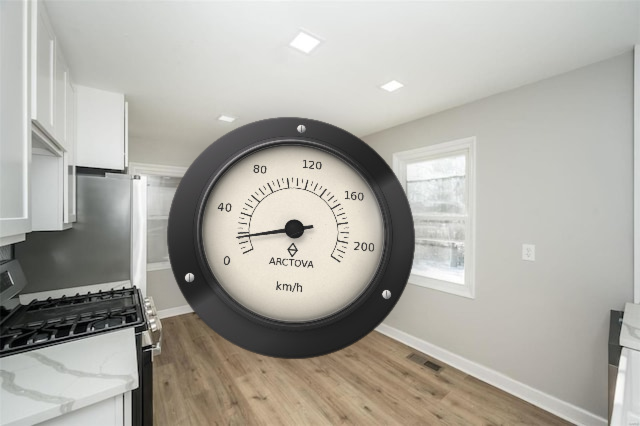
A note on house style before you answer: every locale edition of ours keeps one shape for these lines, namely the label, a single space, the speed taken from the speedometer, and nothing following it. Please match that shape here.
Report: 15 km/h
